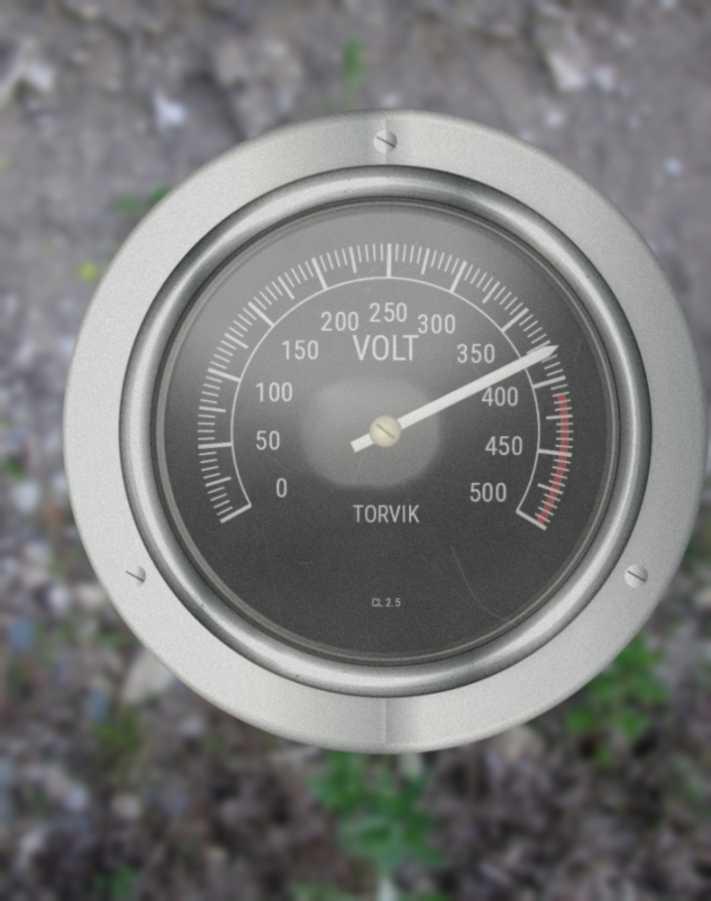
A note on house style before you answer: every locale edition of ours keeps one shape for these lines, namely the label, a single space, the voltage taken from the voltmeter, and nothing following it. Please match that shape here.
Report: 380 V
